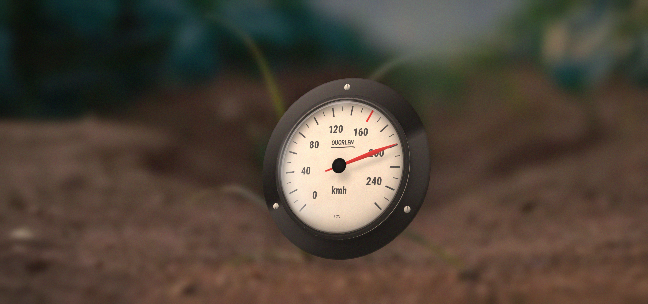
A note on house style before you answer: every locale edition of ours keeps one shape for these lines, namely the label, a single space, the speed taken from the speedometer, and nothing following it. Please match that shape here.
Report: 200 km/h
